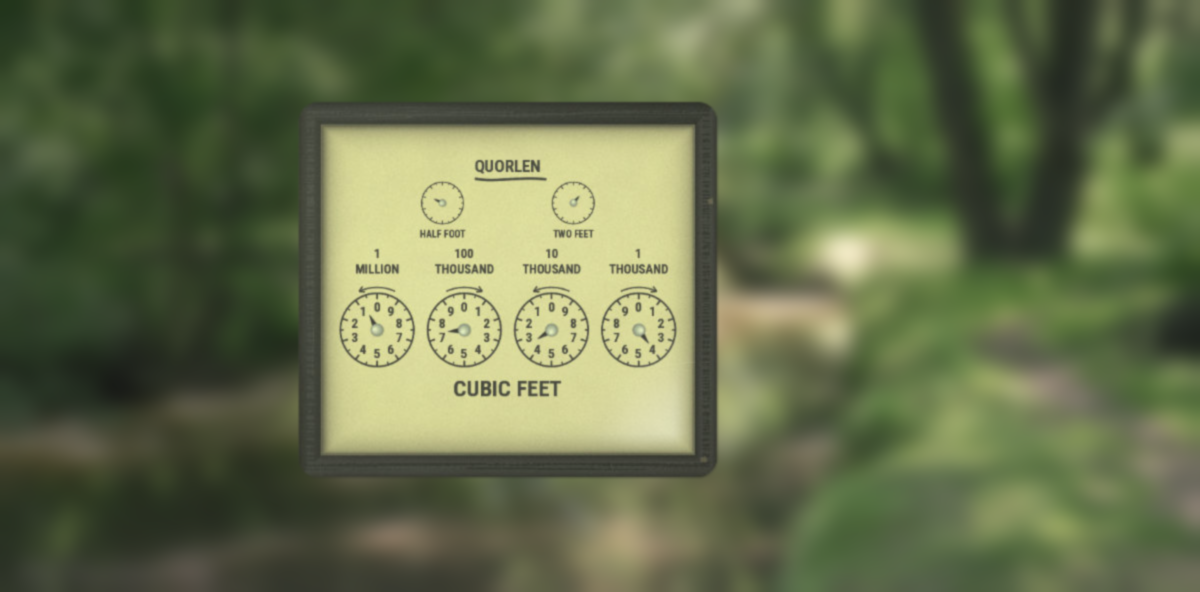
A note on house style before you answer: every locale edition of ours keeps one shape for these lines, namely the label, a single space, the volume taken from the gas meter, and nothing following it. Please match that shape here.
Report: 73400 ft³
